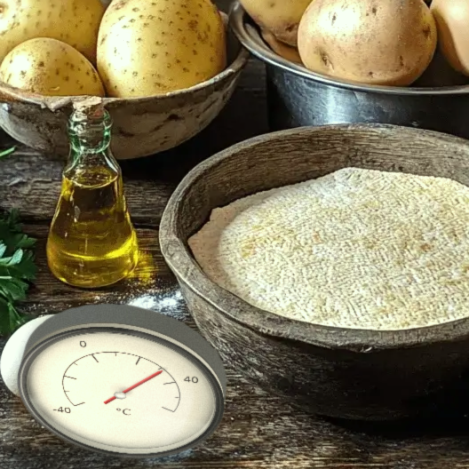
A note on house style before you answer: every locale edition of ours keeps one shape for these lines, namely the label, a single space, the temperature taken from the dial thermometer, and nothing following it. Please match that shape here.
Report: 30 °C
